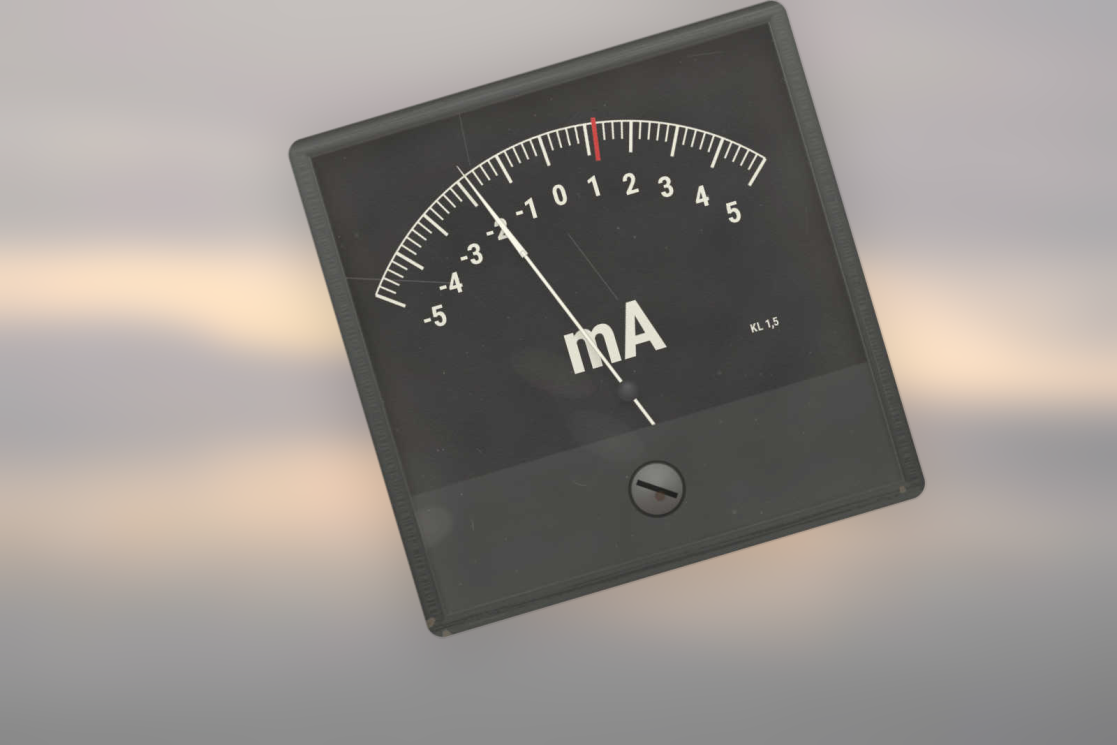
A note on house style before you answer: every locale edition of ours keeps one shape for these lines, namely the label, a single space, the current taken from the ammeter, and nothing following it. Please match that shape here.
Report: -1.8 mA
